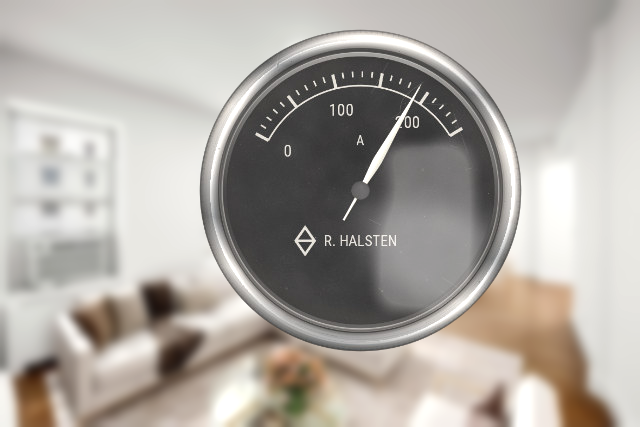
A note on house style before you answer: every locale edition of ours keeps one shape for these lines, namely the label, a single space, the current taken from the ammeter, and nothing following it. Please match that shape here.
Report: 190 A
